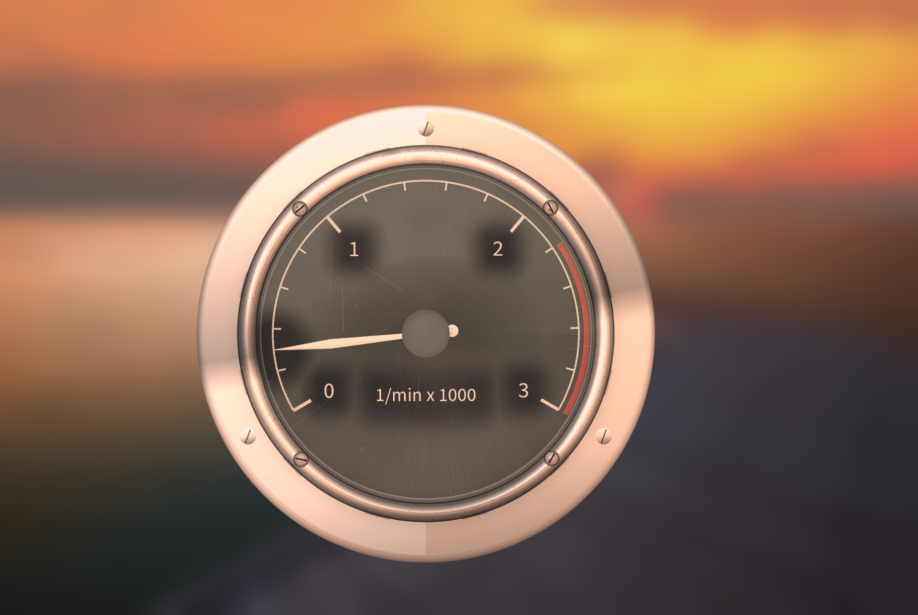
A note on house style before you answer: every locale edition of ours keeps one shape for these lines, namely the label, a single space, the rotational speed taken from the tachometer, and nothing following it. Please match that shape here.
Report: 300 rpm
